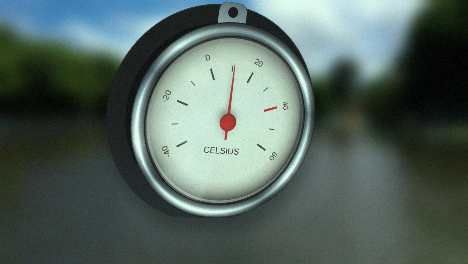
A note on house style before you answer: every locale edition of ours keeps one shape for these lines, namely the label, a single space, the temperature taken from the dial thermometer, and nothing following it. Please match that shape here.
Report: 10 °C
